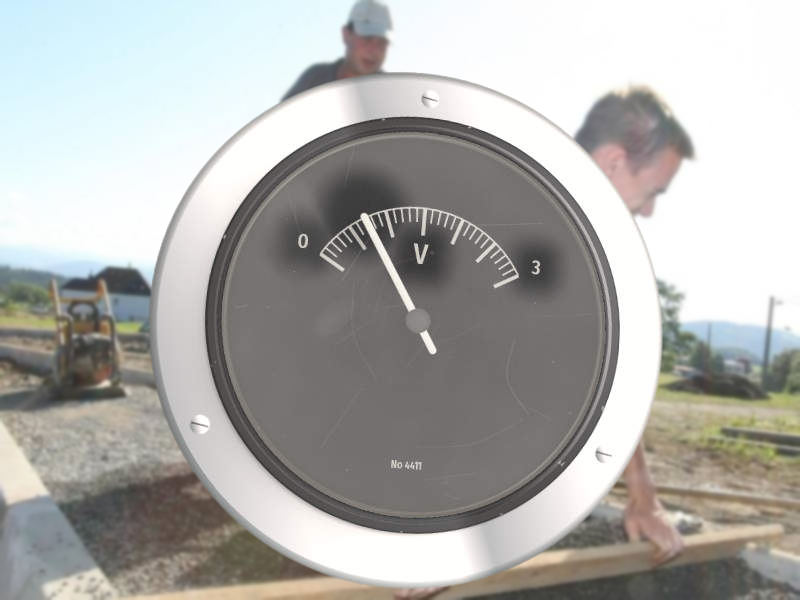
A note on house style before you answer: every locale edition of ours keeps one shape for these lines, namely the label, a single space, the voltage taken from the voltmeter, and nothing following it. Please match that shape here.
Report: 0.7 V
